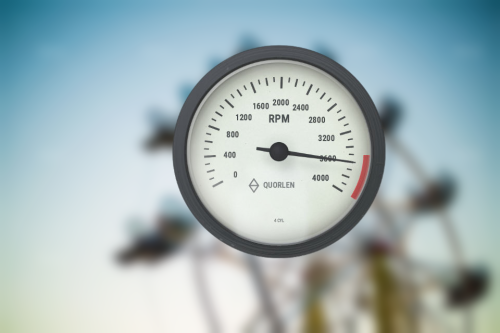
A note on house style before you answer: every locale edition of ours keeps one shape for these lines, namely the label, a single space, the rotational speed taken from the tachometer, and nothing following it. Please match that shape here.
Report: 3600 rpm
